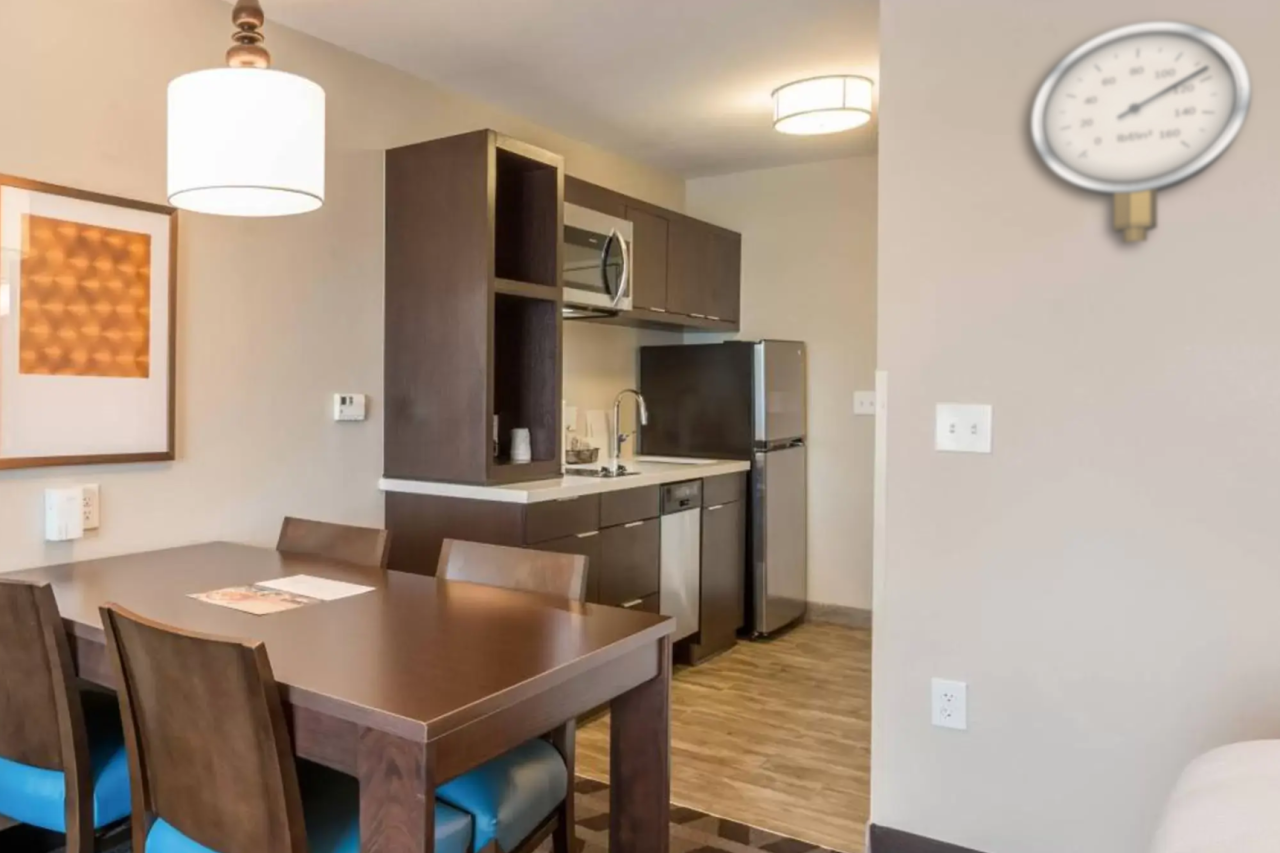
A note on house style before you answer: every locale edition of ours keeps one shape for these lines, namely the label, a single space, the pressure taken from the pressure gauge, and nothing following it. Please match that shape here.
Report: 115 psi
